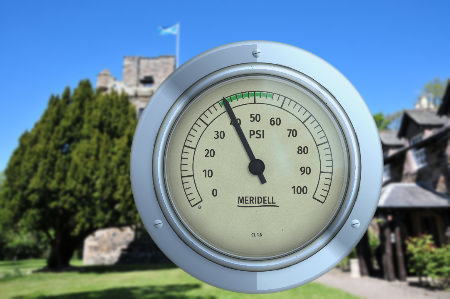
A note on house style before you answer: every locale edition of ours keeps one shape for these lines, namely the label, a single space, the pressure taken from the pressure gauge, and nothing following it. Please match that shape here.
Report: 40 psi
